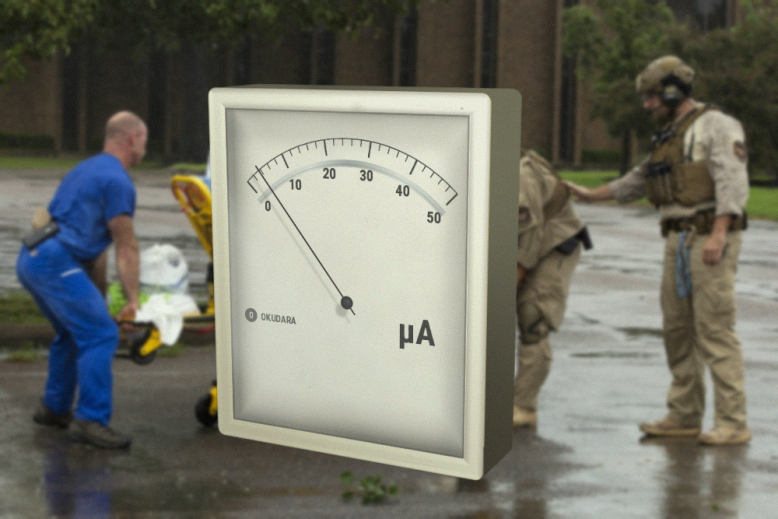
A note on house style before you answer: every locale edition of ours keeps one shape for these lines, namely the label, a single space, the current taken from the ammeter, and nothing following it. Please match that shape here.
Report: 4 µA
